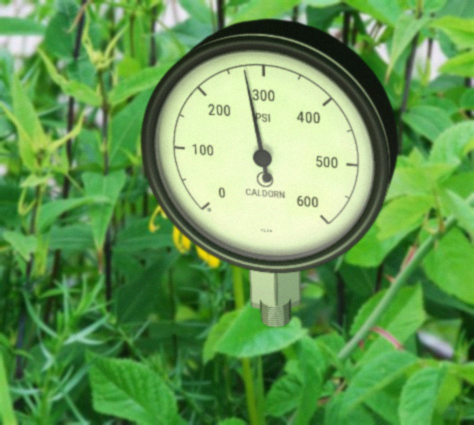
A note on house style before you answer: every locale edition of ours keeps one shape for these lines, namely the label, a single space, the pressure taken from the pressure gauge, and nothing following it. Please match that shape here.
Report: 275 psi
